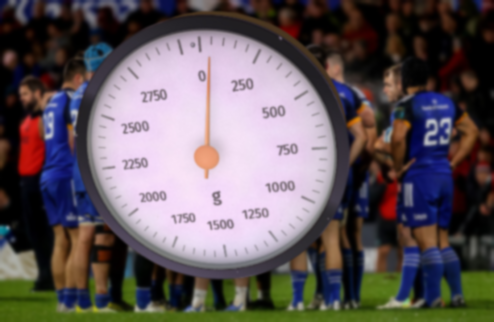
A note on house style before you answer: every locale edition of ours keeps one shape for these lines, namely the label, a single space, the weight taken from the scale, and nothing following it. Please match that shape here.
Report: 50 g
